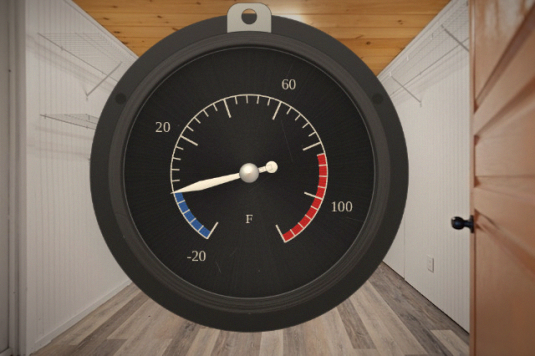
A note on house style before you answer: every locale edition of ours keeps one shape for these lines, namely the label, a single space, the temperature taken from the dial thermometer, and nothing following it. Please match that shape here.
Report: 0 °F
